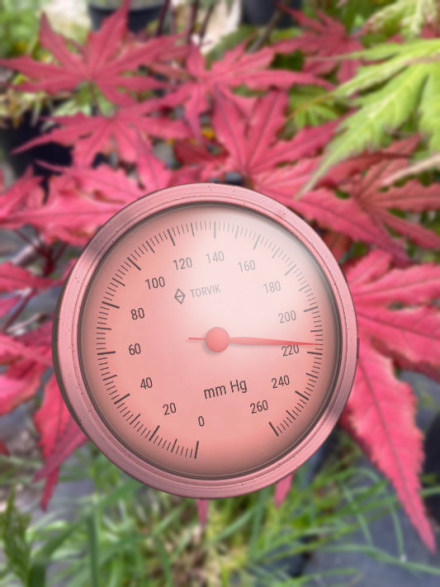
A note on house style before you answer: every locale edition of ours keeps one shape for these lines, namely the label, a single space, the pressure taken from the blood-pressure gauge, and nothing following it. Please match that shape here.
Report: 216 mmHg
